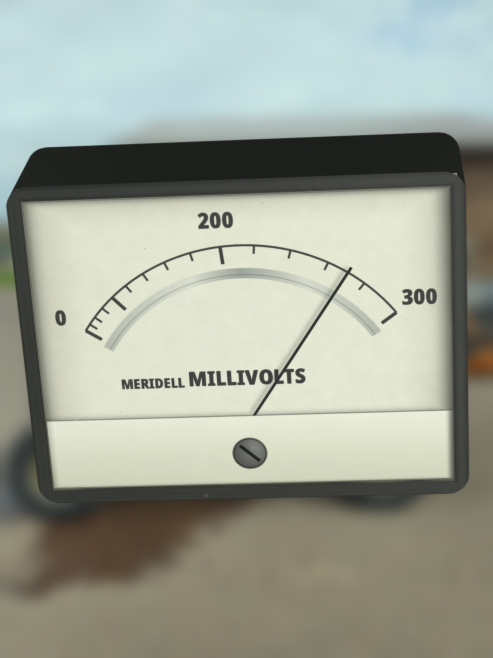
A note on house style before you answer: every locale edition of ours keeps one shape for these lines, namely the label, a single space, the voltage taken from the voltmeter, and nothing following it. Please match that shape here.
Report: 270 mV
